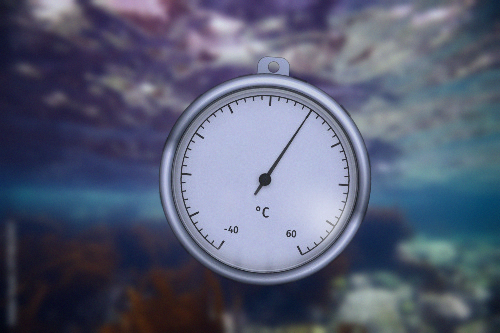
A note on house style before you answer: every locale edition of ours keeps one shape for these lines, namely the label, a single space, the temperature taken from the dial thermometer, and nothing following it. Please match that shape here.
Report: 20 °C
